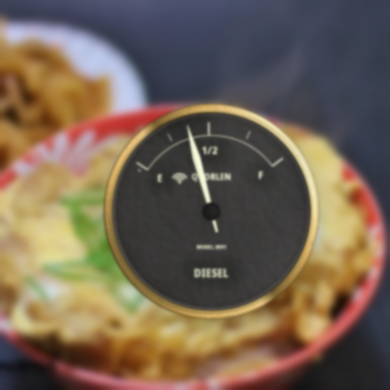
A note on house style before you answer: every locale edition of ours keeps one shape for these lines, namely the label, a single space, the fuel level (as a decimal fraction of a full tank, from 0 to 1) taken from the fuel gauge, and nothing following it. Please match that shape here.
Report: 0.375
